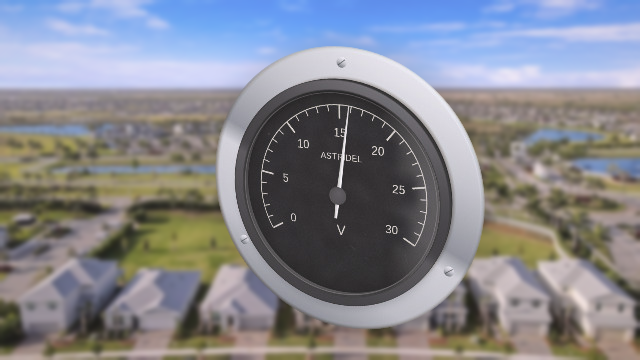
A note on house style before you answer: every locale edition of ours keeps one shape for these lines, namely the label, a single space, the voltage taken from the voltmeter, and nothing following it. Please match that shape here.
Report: 16 V
